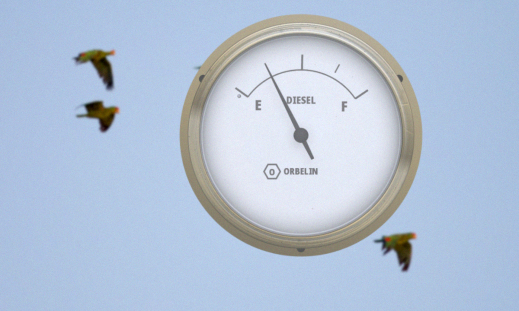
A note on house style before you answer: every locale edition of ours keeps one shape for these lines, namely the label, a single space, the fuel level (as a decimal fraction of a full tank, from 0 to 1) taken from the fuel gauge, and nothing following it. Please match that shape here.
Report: 0.25
